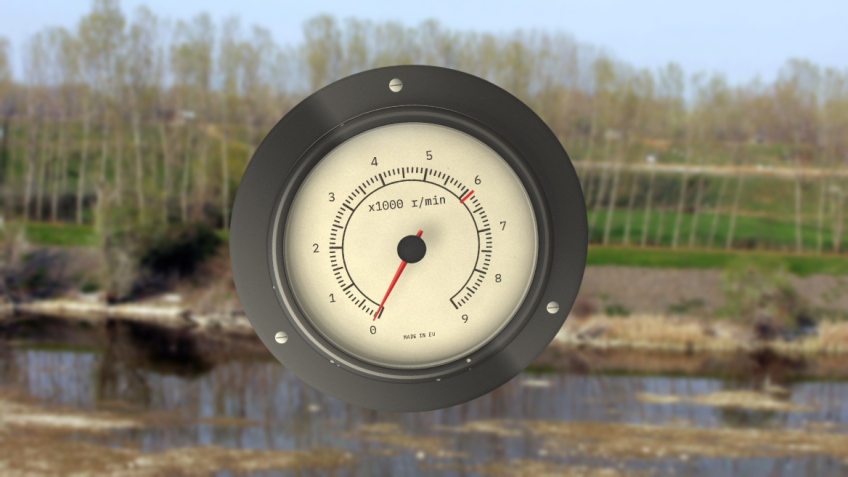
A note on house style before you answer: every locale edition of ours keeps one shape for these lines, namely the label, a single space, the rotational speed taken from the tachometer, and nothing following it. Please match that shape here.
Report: 100 rpm
